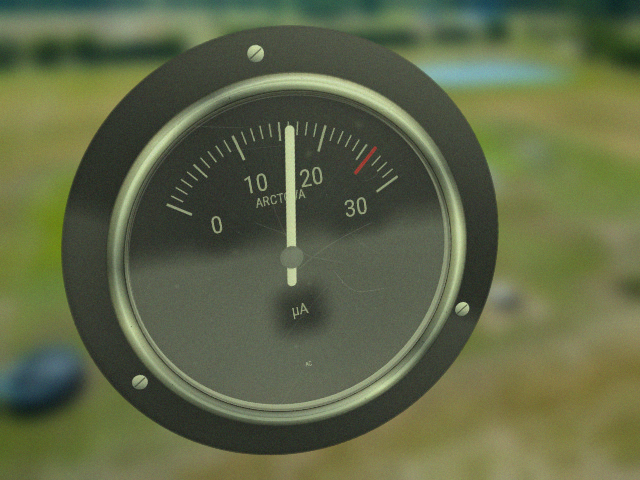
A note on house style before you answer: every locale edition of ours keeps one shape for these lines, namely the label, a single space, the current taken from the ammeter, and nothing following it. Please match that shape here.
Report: 16 µA
